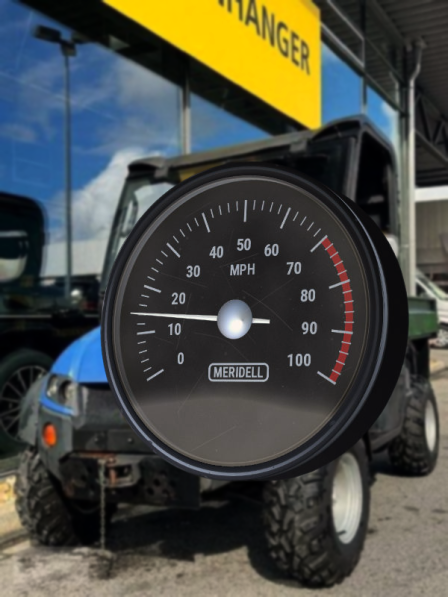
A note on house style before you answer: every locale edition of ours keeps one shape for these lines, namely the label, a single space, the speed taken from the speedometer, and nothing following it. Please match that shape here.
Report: 14 mph
